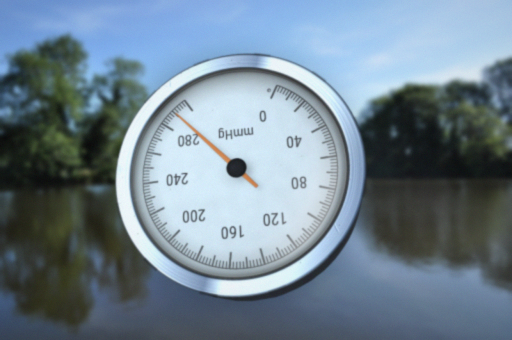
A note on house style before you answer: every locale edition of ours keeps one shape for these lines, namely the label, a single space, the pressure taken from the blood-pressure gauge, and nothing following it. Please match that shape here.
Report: 290 mmHg
